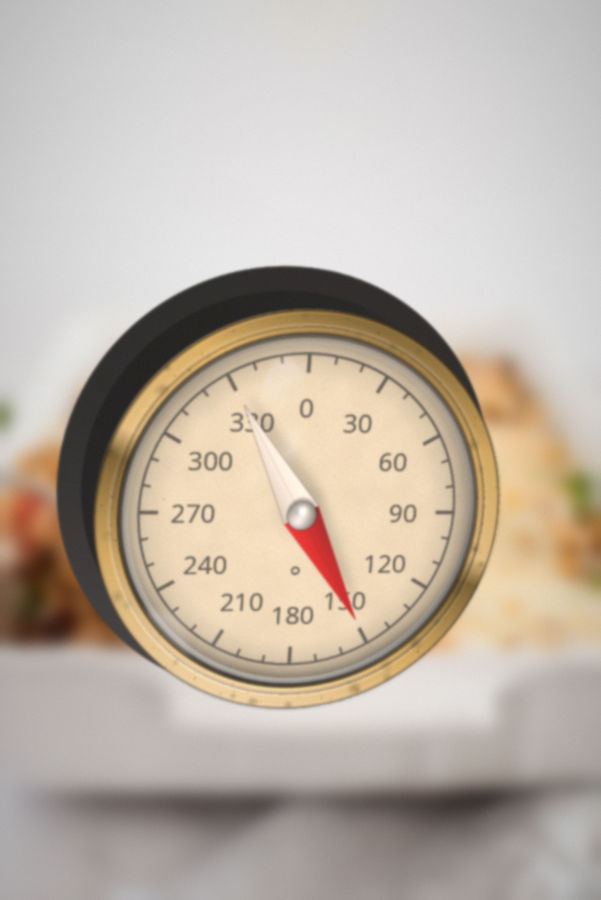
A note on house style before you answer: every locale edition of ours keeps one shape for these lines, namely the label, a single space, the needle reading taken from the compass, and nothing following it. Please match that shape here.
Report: 150 °
